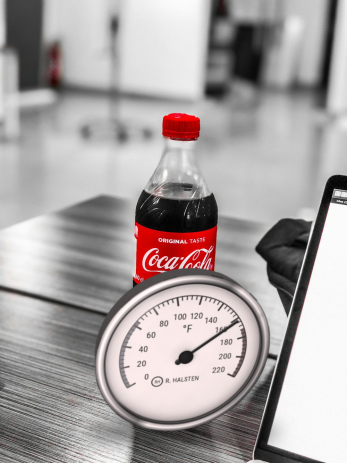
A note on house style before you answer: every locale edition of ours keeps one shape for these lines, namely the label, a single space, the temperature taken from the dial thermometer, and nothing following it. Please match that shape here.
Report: 160 °F
